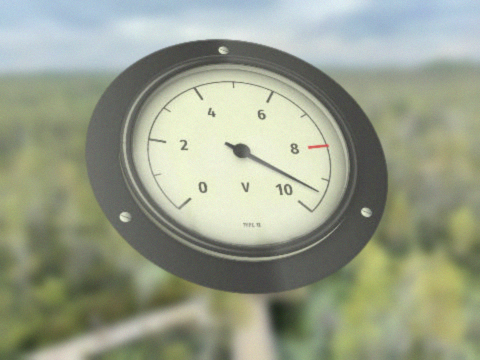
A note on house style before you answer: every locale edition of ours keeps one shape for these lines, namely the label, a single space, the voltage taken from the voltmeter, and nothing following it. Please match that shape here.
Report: 9.5 V
